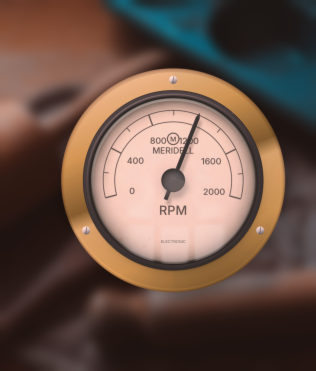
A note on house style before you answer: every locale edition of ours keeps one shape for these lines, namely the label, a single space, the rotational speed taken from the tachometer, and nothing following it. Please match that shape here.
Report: 1200 rpm
